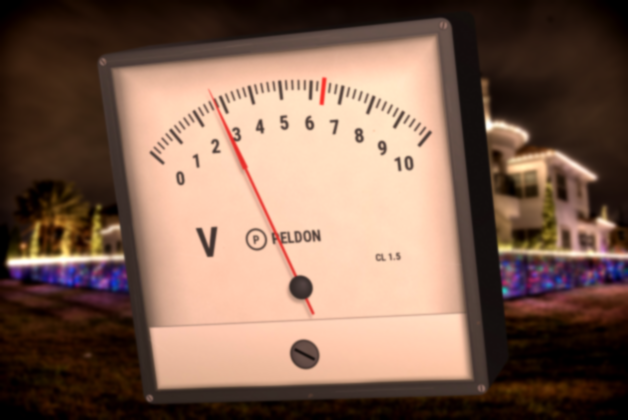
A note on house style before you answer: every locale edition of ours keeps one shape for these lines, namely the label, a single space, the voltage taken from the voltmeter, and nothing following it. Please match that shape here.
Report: 2.8 V
